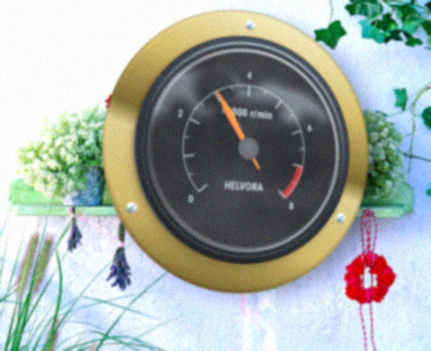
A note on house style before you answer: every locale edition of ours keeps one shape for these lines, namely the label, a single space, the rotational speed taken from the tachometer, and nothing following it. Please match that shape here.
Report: 3000 rpm
